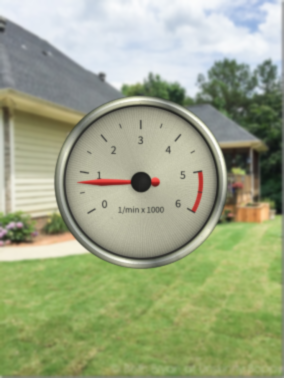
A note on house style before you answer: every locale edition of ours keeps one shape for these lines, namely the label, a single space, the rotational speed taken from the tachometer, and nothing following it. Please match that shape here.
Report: 750 rpm
